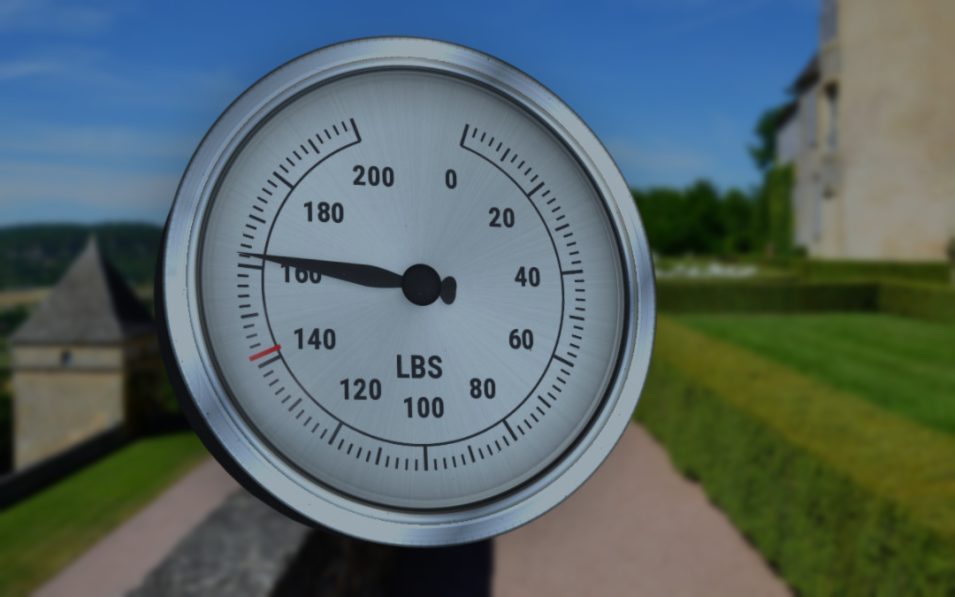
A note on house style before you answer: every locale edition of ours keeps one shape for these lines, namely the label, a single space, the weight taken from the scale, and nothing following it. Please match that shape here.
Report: 162 lb
